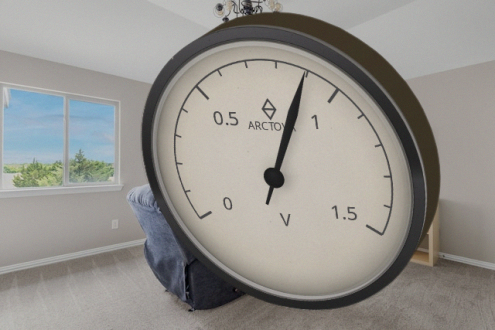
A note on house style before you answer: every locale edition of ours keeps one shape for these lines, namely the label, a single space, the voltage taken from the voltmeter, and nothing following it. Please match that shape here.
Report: 0.9 V
